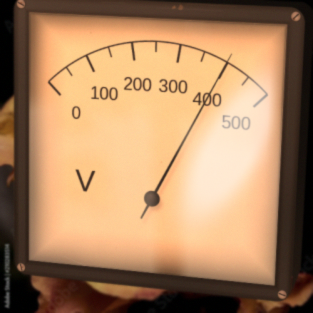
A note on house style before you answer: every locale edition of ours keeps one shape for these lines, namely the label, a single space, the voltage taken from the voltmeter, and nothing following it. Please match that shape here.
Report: 400 V
